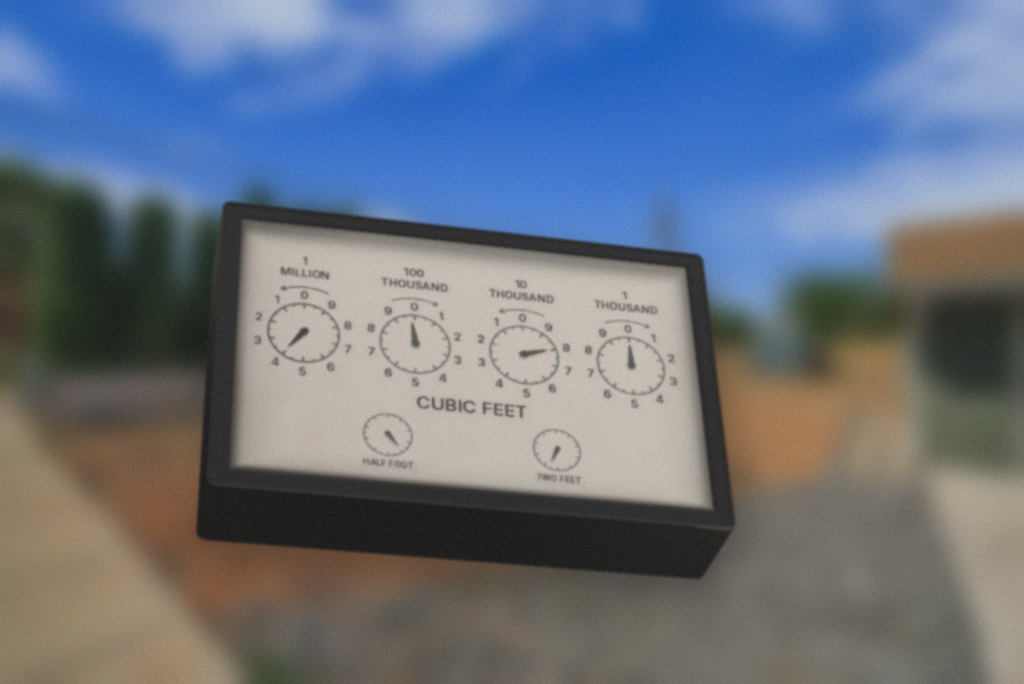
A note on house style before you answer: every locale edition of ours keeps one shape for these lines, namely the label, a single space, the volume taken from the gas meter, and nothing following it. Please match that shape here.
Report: 398000 ft³
